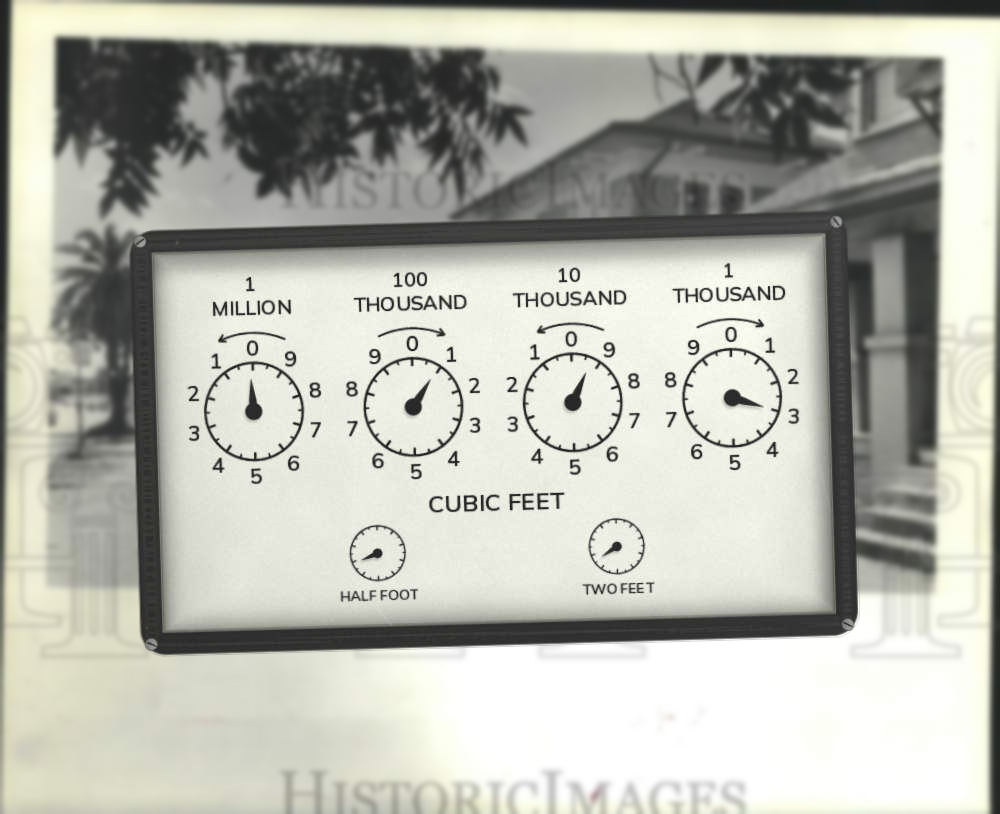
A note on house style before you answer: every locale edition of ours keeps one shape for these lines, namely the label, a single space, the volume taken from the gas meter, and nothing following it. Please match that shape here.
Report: 9300 ft³
